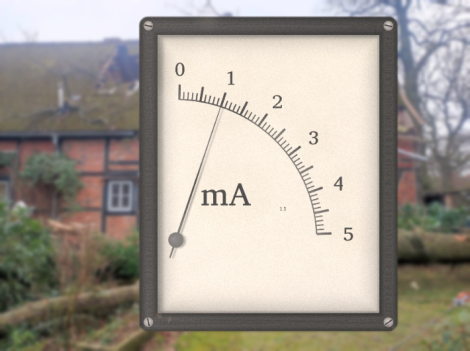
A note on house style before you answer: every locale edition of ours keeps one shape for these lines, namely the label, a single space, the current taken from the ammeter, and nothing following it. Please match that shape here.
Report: 1 mA
